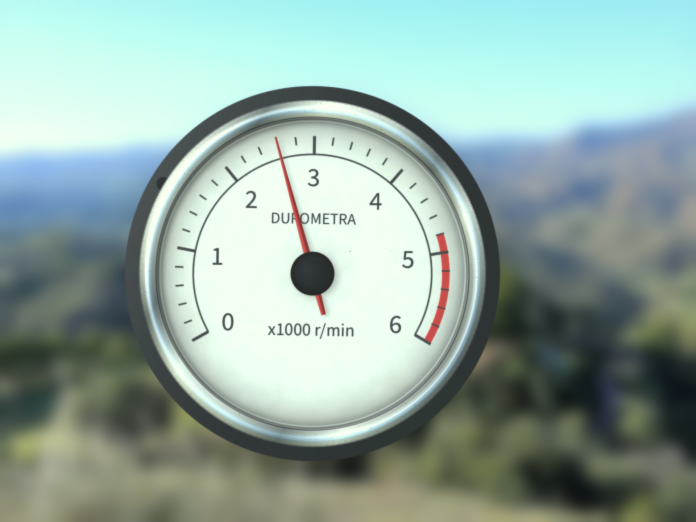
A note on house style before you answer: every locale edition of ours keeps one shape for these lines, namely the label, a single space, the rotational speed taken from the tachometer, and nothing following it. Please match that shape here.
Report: 2600 rpm
